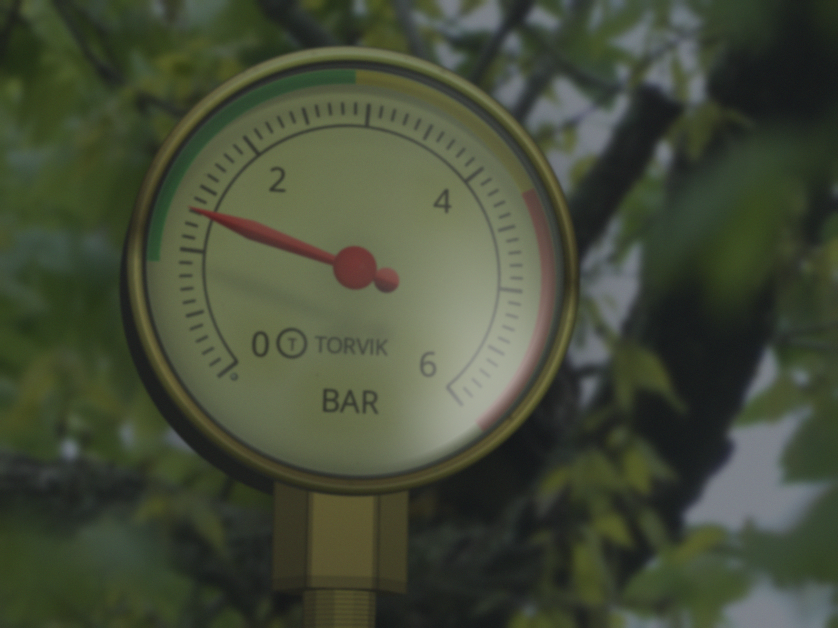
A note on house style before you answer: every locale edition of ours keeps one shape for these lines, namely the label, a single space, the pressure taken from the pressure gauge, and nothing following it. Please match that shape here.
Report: 1.3 bar
